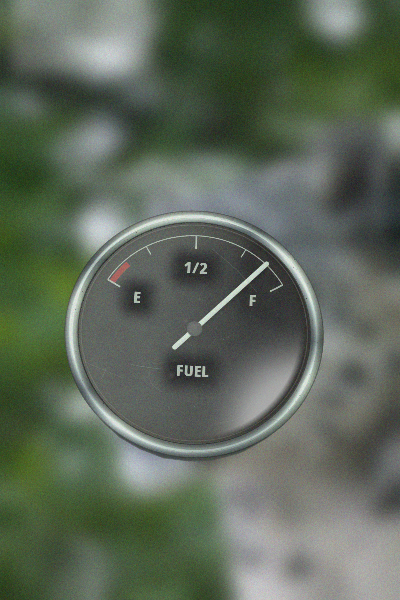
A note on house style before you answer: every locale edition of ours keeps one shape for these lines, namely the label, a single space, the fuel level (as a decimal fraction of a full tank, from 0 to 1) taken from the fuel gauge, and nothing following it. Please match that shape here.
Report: 0.875
